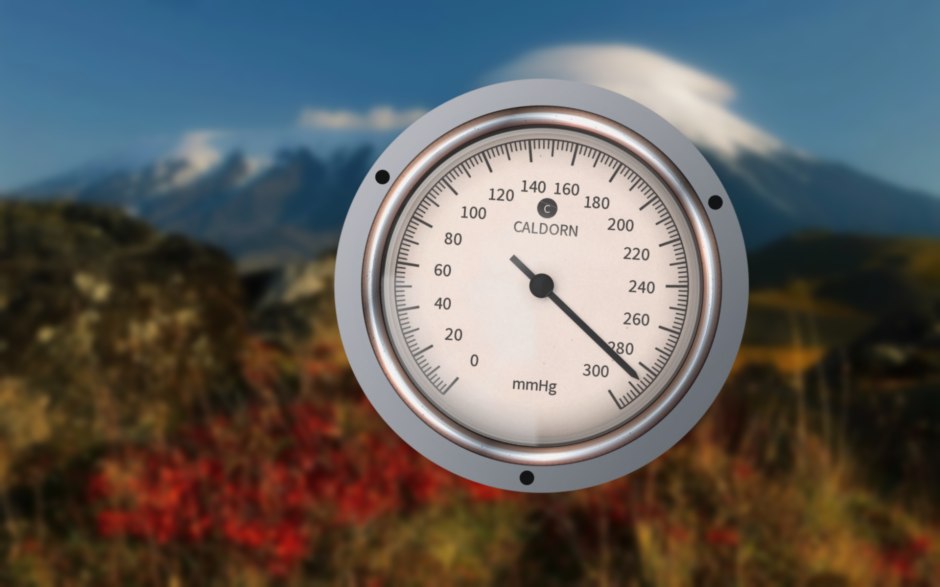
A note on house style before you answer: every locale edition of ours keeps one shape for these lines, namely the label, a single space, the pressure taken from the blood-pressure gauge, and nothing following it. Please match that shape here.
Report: 286 mmHg
